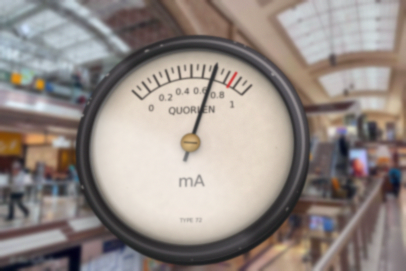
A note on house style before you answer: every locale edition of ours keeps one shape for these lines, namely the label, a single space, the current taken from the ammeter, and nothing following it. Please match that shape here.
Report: 0.7 mA
